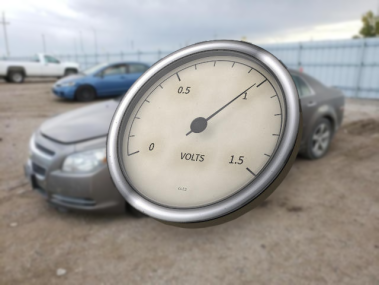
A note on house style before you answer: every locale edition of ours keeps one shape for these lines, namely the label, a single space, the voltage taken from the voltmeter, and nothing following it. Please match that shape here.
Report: 1 V
